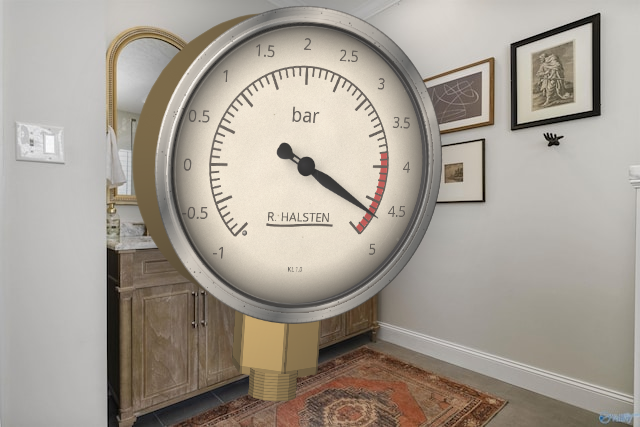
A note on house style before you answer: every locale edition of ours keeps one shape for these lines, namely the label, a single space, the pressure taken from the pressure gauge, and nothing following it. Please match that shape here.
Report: 4.7 bar
